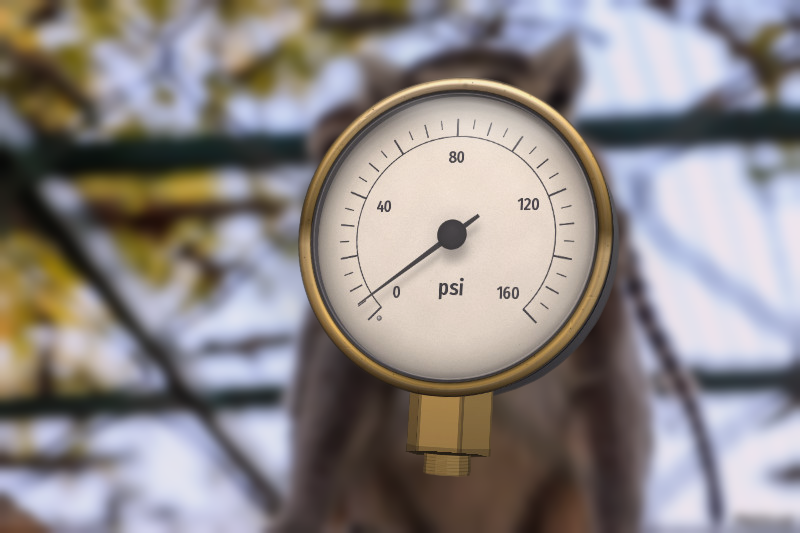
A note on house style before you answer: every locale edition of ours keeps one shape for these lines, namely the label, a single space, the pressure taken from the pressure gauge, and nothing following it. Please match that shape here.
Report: 5 psi
